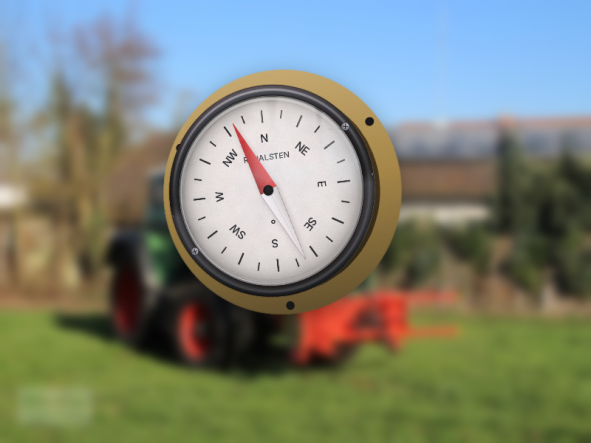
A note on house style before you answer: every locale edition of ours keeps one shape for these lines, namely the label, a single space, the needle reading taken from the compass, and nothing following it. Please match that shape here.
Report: 337.5 °
